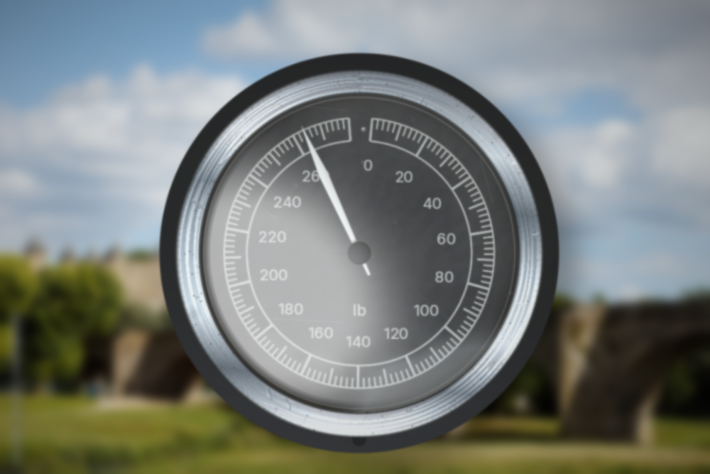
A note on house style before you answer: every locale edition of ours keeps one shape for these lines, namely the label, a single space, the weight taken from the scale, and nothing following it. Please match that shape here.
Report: 264 lb
